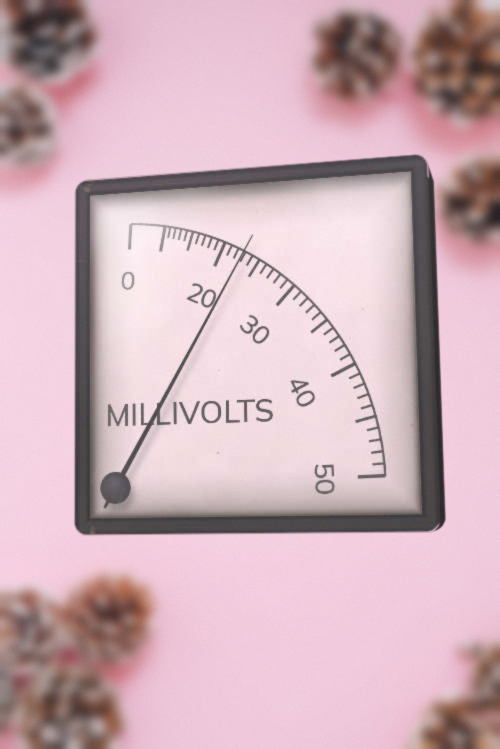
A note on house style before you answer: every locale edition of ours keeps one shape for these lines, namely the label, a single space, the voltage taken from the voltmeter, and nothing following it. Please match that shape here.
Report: 23 mV
